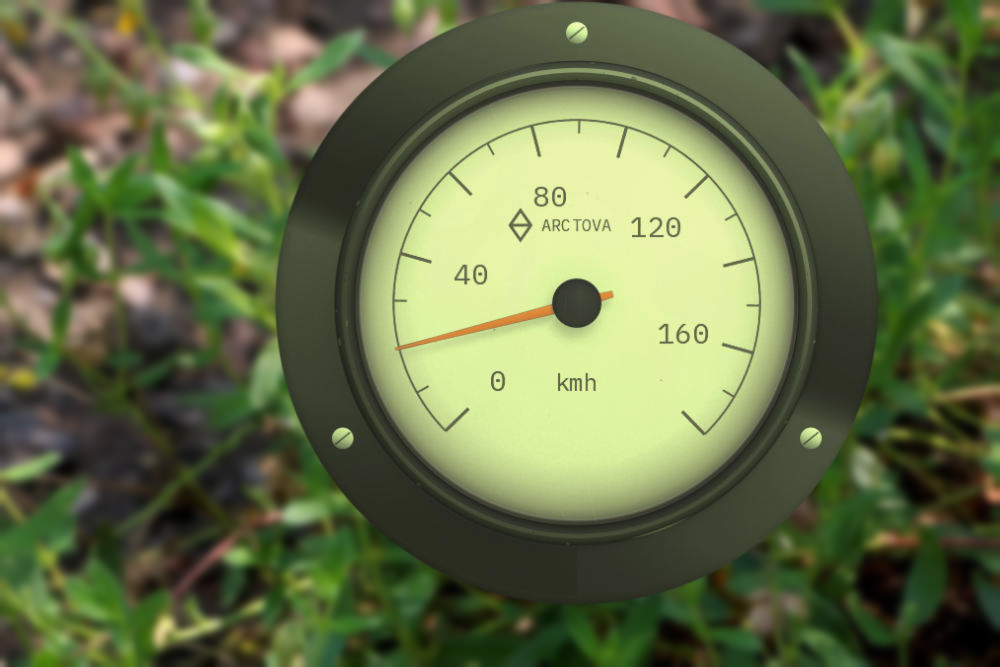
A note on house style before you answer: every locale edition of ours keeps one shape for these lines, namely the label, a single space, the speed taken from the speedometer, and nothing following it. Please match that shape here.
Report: 20 km/h
